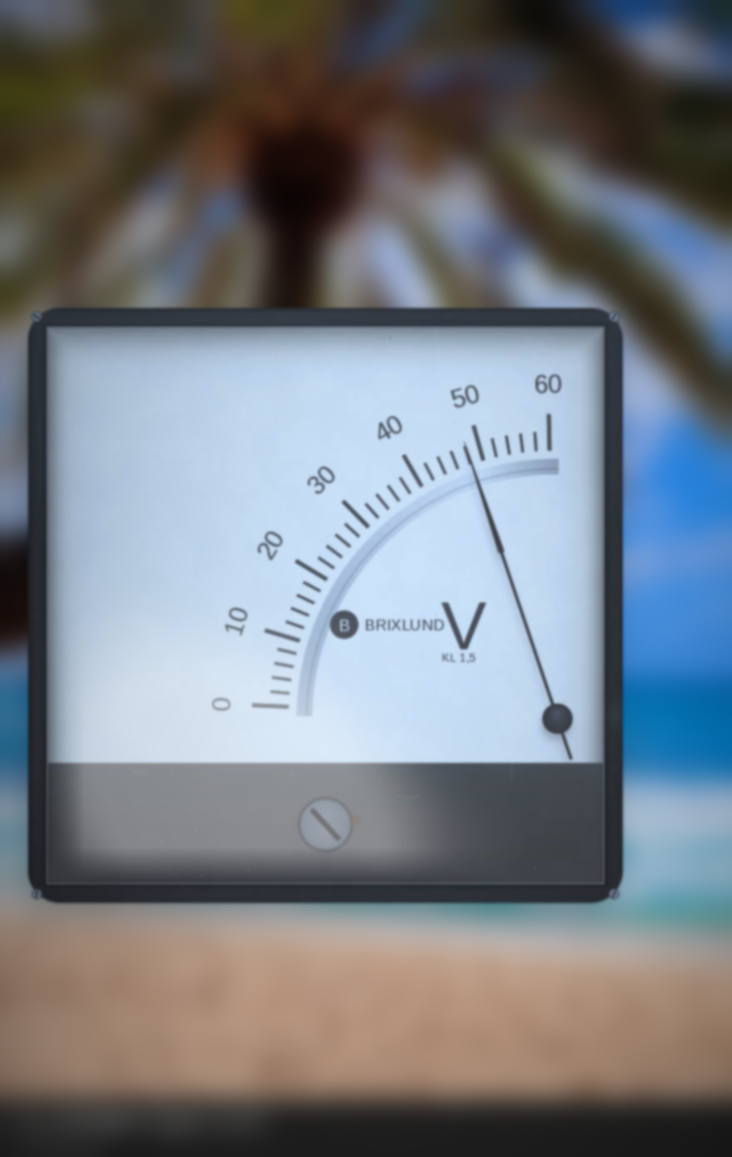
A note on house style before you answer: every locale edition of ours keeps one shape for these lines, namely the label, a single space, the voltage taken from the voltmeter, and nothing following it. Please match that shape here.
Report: 48 V
